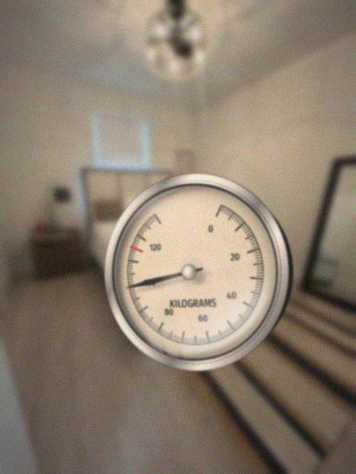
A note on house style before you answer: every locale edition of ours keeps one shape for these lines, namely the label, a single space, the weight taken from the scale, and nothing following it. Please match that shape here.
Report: 100 kg
